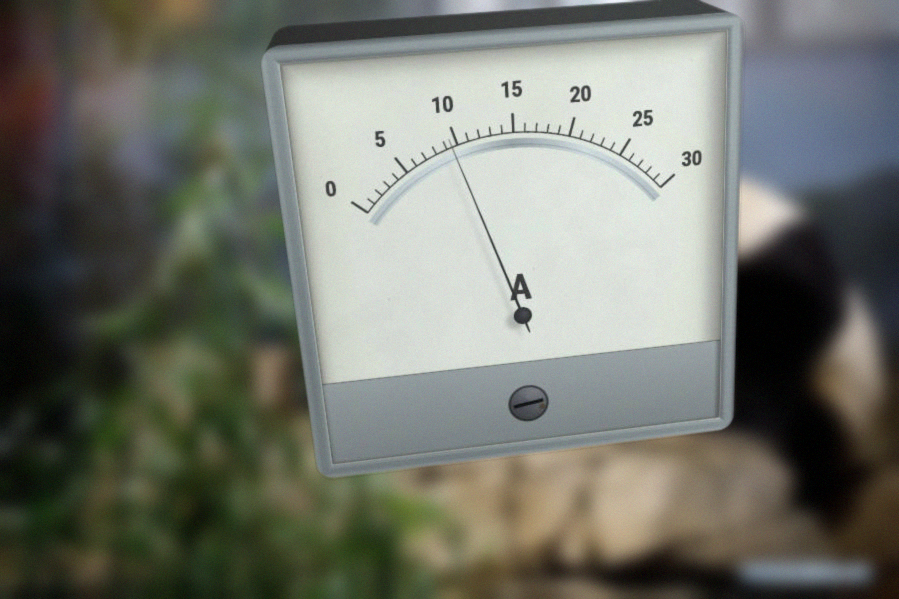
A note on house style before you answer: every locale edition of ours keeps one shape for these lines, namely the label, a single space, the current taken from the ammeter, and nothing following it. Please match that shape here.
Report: 9.5 A
